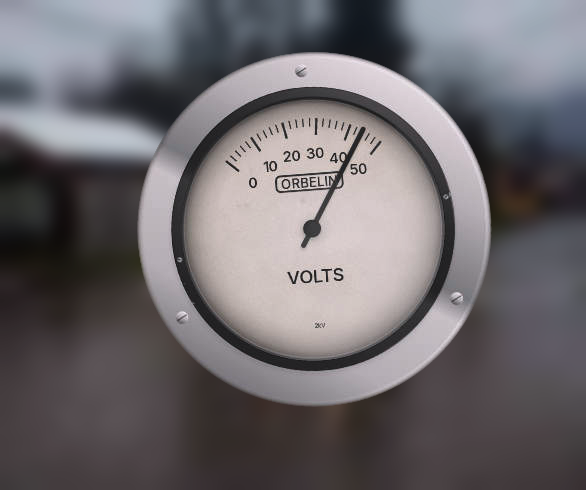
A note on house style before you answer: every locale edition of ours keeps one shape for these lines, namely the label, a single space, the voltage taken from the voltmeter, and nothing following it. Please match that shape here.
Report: 44 V
